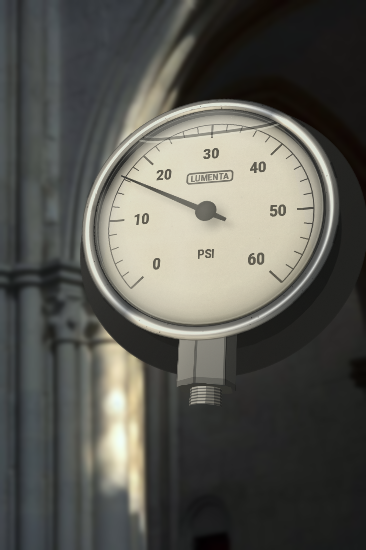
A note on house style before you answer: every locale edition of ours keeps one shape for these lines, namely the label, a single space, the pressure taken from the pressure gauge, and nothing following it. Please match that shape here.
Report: 16 psi
